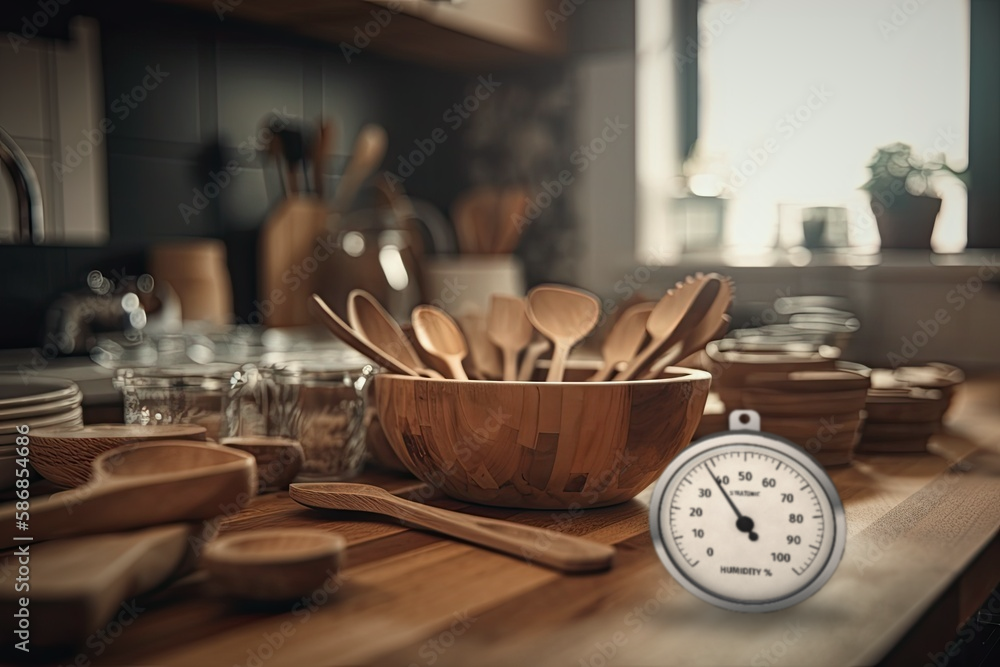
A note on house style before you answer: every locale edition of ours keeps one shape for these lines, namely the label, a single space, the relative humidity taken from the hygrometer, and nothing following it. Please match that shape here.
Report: 38 %
